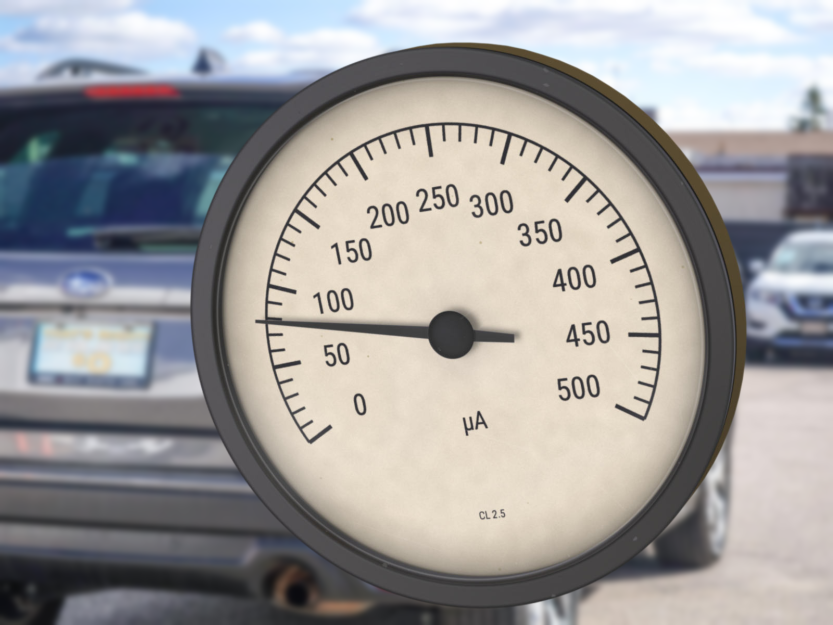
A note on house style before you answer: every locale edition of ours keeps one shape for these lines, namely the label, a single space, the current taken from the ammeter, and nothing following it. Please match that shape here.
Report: 80 µA
